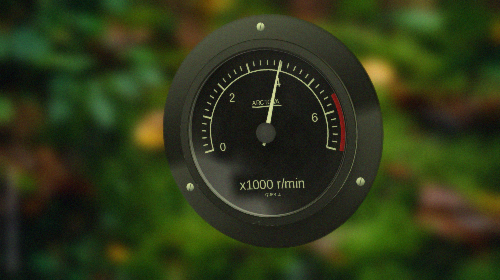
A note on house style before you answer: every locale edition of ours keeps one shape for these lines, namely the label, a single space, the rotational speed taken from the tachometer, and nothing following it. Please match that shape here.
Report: 4000 rpm
